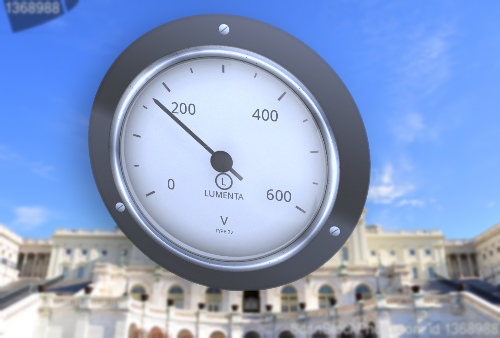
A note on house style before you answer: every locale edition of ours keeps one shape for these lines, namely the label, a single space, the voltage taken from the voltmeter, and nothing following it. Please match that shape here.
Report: 175 V
